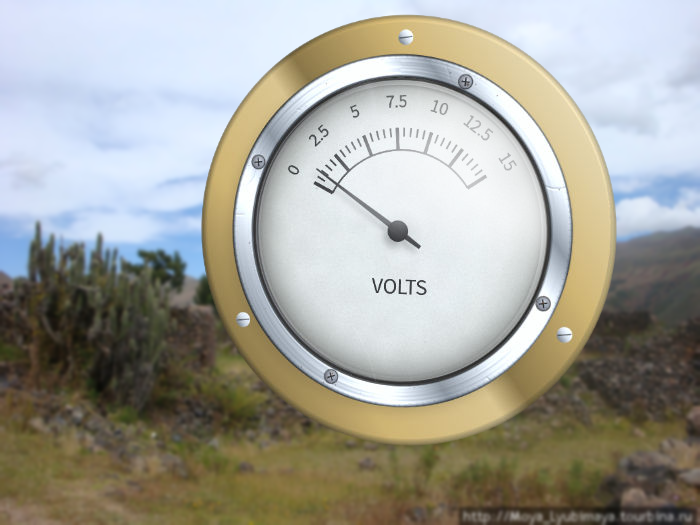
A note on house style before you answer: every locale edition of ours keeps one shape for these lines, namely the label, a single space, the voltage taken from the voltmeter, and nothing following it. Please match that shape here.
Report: 1 V
